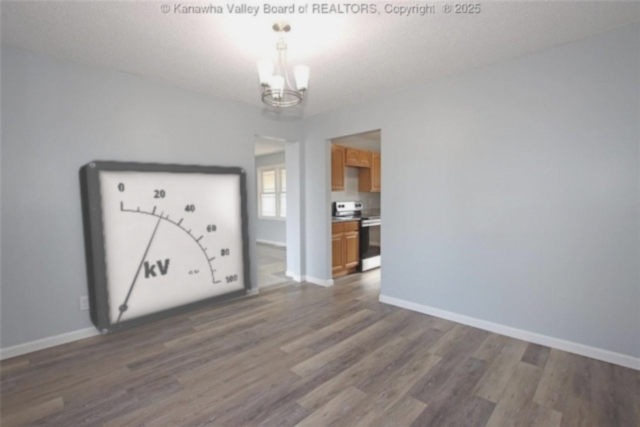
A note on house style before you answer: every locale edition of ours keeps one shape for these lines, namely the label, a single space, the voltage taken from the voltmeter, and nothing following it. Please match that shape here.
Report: 25 kV
